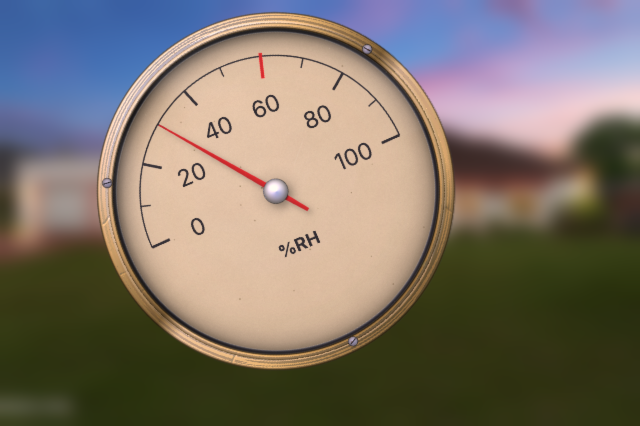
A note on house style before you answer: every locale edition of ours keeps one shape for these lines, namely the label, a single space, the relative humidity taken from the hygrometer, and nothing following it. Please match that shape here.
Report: 30 %
